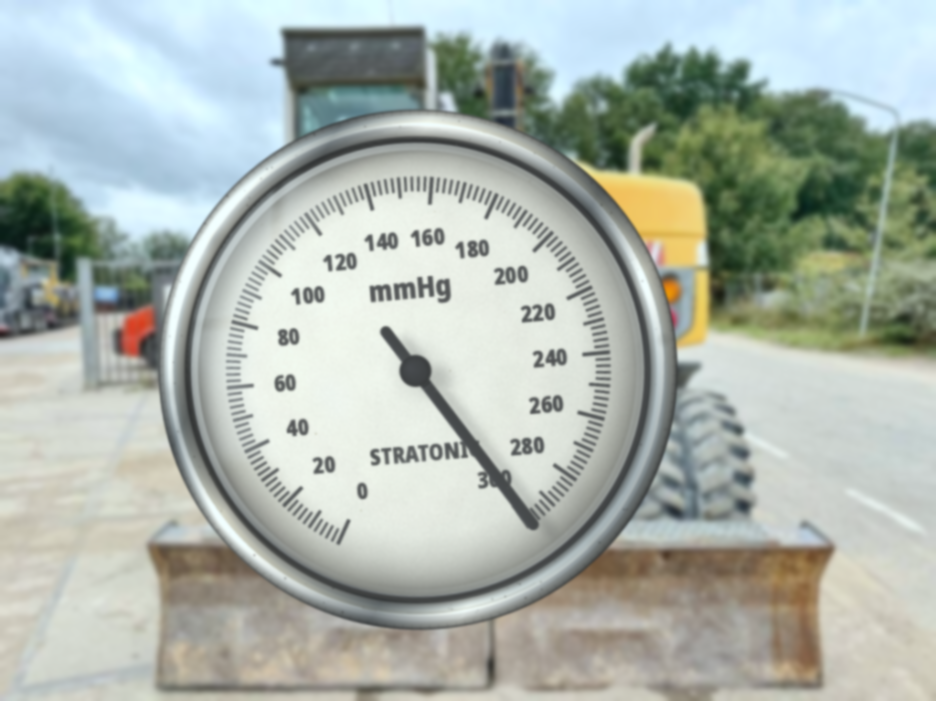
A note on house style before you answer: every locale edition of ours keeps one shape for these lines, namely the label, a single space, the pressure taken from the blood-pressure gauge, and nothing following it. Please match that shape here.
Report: 298 mmHg
